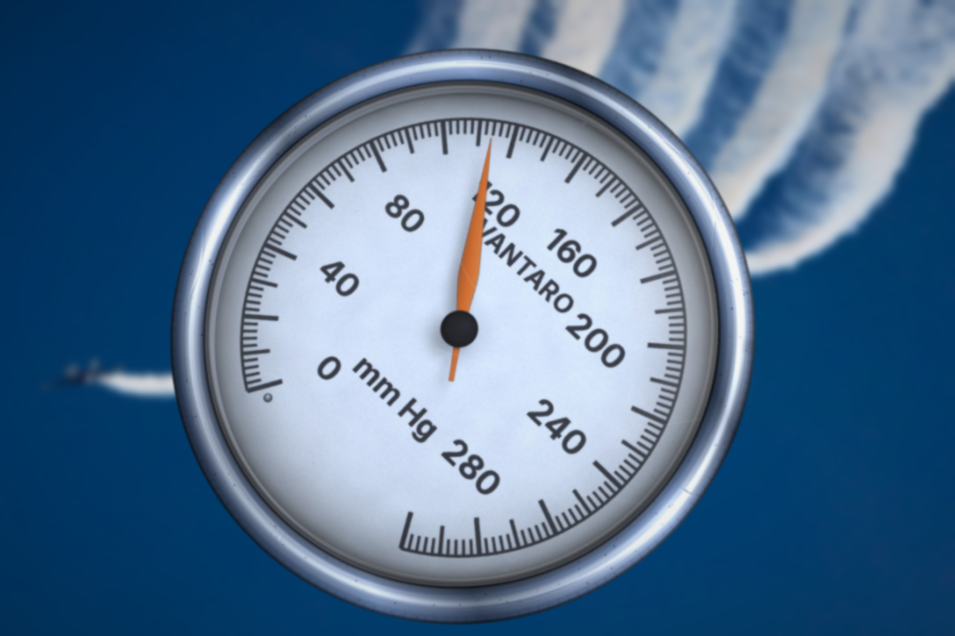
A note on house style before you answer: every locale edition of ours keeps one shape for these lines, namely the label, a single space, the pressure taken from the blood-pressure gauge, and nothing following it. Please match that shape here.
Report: 114 mmHg
